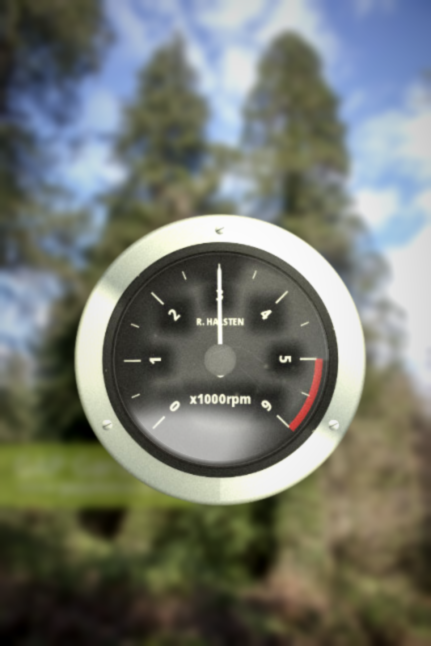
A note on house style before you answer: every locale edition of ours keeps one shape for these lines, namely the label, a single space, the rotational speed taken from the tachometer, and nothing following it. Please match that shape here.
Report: 3000 rpm
